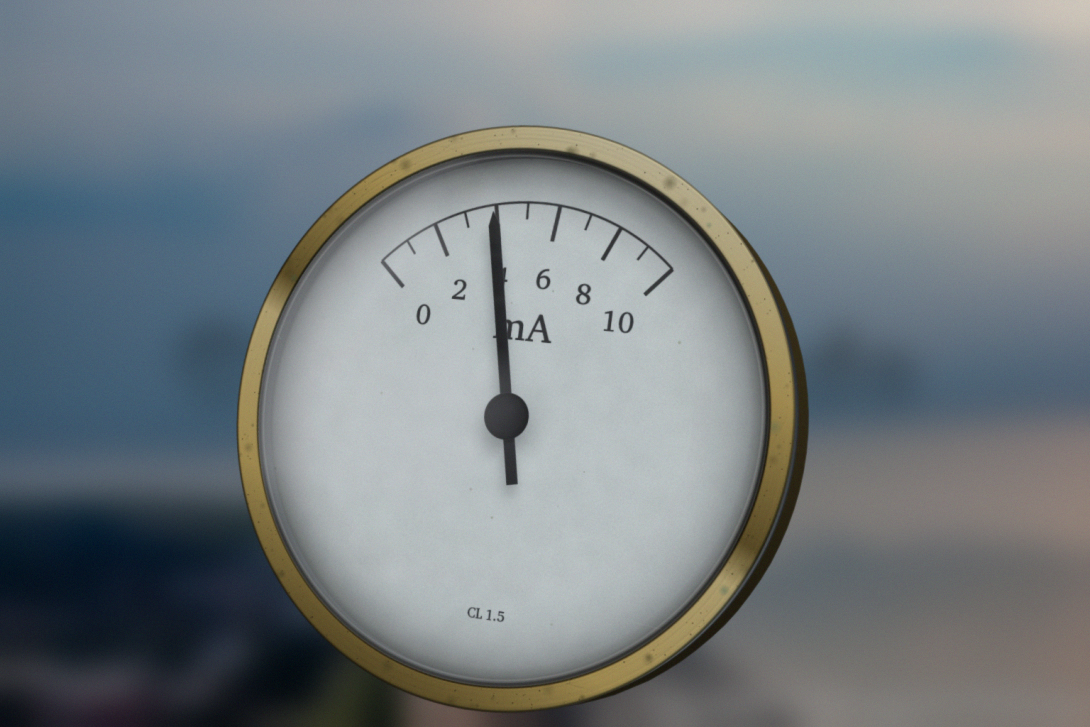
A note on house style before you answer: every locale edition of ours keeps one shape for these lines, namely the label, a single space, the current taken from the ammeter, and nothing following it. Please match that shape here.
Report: 4 mA
